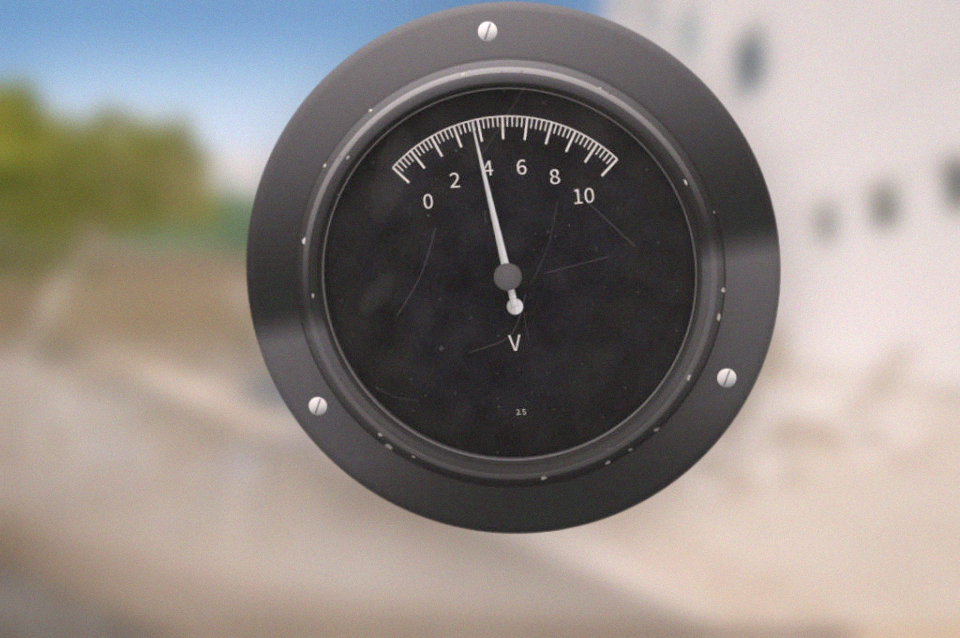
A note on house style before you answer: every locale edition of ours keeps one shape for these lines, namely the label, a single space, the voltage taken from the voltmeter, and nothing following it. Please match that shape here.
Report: 3.8 V
